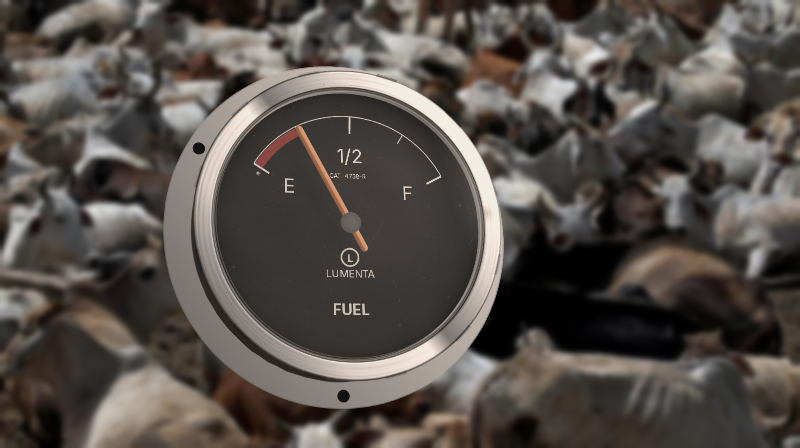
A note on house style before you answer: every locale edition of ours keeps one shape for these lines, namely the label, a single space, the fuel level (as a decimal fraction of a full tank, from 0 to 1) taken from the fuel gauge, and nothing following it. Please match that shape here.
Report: 0.25
